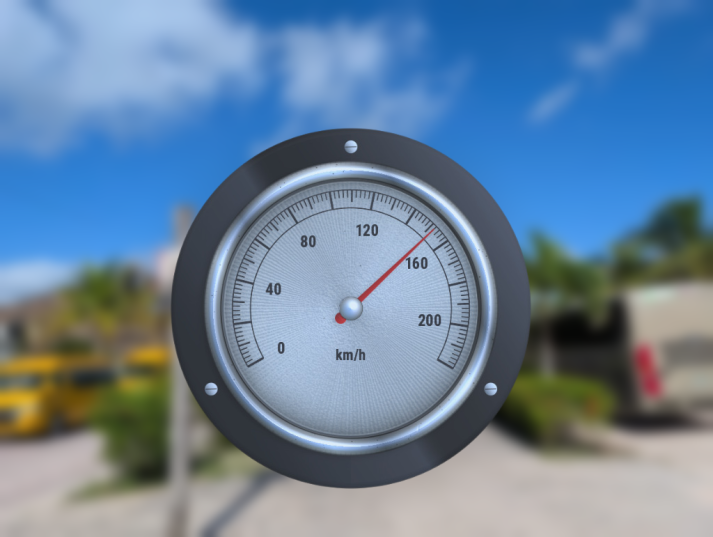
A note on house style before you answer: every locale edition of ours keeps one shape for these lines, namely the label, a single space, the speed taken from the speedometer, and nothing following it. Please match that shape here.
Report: 152 km/h
